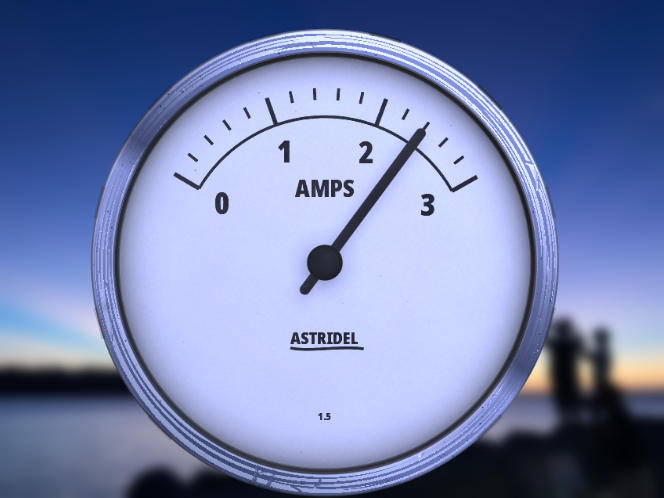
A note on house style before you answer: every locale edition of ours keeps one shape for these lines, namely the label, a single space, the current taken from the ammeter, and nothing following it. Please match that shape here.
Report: 2.4 A
